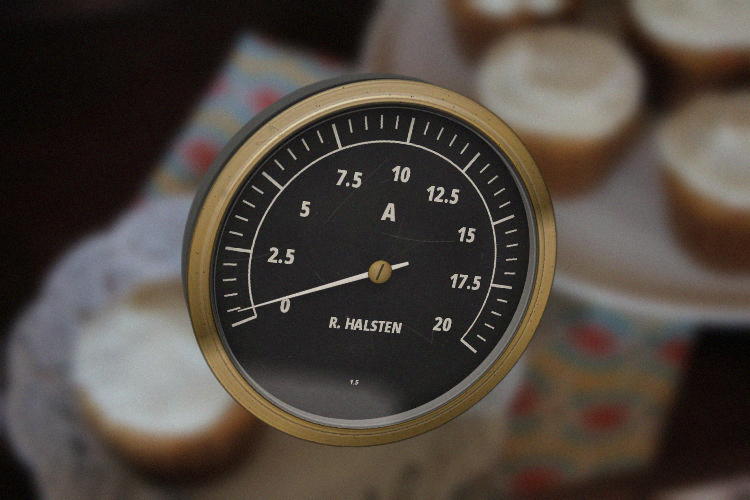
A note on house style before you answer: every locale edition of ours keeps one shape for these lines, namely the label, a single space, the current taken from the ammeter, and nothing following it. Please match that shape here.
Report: 0.5 A
